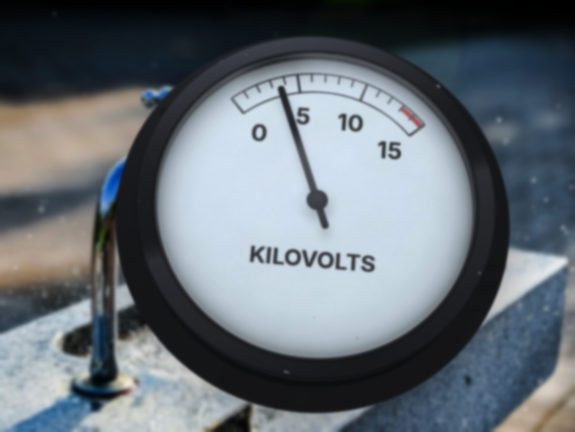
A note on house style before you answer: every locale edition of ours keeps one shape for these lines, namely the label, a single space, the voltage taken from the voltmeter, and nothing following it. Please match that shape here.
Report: 3.5 kV
